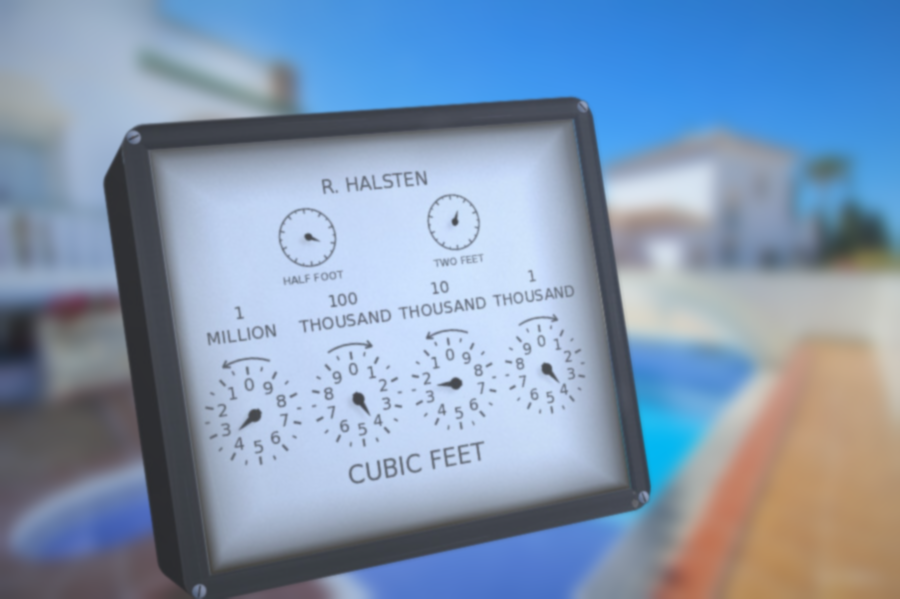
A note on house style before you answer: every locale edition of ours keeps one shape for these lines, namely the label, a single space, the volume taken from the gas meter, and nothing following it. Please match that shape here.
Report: 342400 ft³
